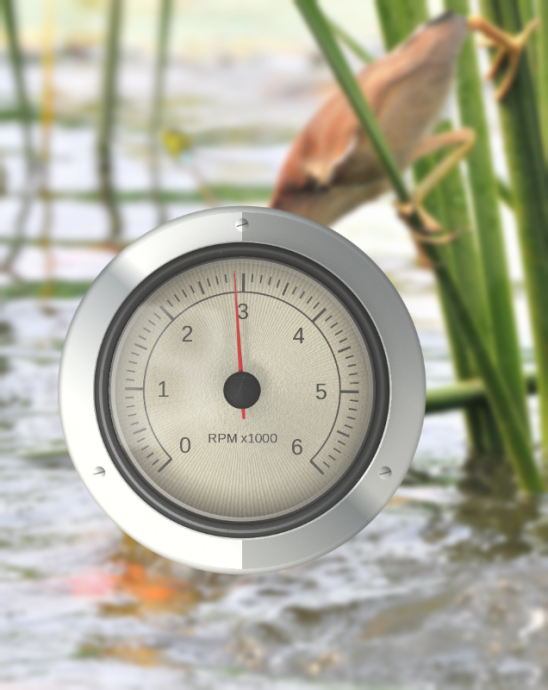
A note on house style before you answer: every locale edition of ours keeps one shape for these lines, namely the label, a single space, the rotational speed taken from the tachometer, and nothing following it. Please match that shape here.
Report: 2900 rpm
